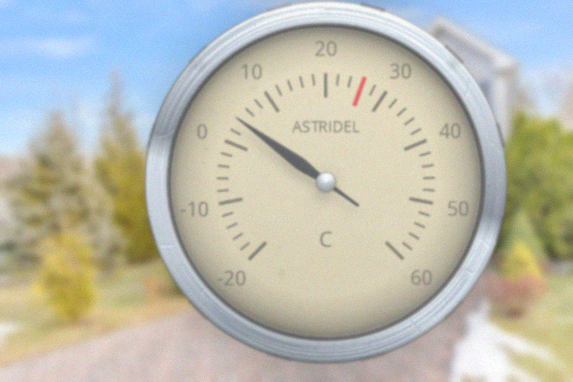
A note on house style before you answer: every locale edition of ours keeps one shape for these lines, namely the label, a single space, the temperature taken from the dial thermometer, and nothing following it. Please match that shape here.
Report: 4 °C
